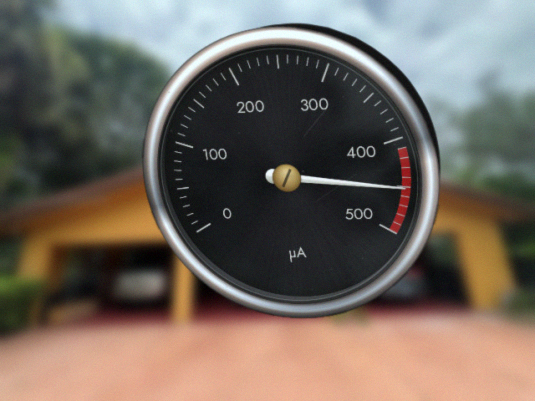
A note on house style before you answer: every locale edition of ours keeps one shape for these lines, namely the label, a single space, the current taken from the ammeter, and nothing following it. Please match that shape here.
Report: 450 µA
